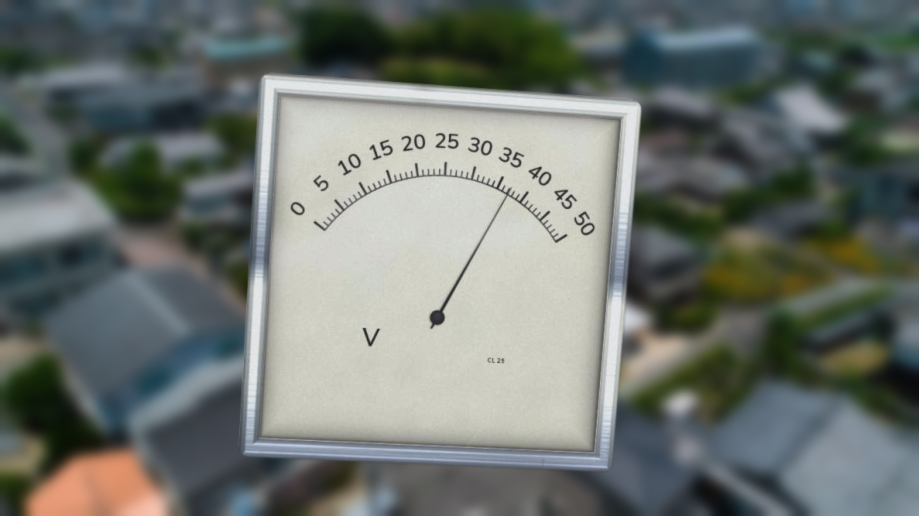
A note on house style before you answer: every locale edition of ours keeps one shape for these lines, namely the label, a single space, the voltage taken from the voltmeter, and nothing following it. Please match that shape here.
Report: 37 V
